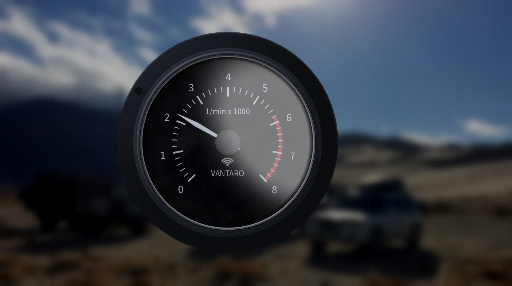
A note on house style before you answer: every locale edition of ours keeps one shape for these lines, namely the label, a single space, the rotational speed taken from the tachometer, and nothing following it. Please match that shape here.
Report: 2200 rpm
